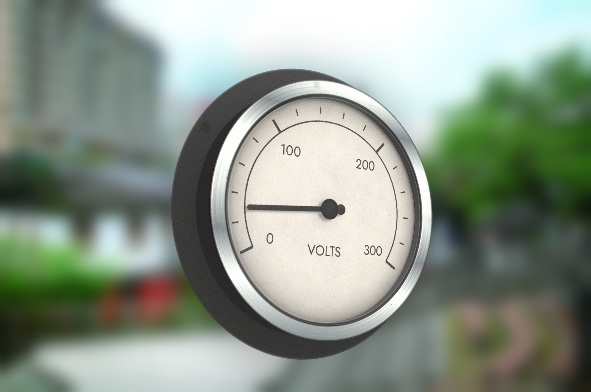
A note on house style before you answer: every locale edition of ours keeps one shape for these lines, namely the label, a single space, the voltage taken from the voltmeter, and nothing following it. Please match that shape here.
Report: 30 V
